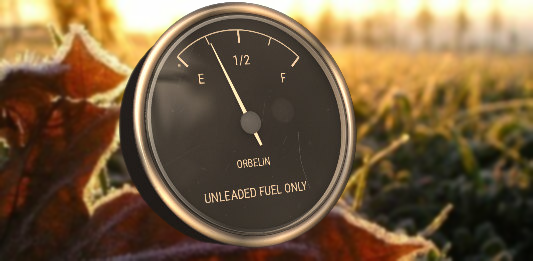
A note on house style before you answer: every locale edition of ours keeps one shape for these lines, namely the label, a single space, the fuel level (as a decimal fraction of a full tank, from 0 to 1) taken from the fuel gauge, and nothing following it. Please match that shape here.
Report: 0.25
